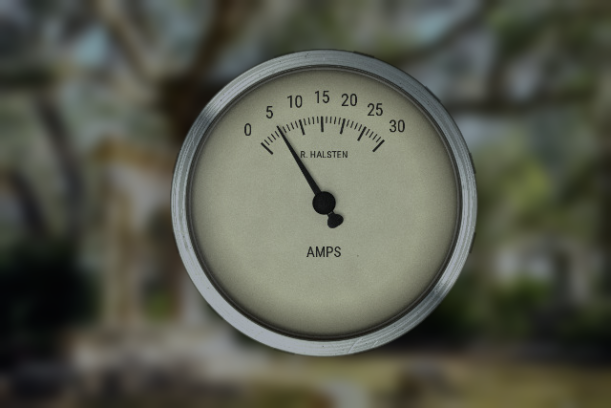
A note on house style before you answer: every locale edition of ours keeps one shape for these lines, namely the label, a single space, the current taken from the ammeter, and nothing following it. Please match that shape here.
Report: 5 A
